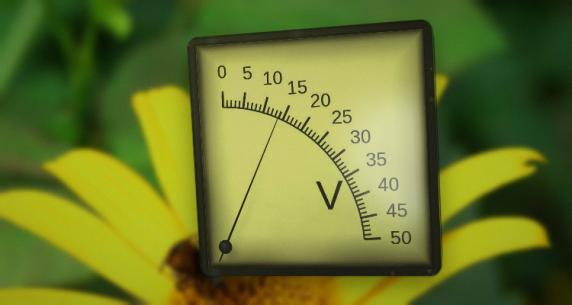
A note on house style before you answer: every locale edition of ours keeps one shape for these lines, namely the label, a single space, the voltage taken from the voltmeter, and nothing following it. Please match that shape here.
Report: 14 V
